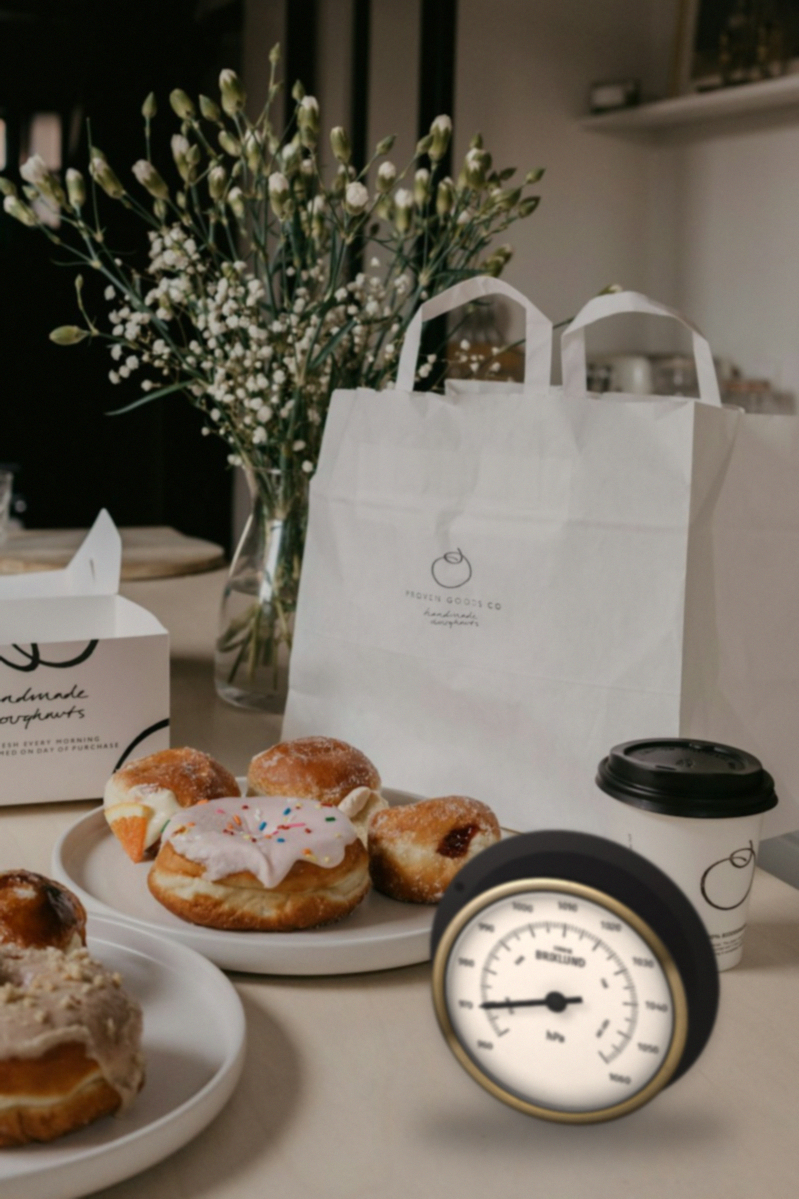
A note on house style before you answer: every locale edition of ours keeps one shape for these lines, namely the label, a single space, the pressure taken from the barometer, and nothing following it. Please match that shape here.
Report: 970 hPa
